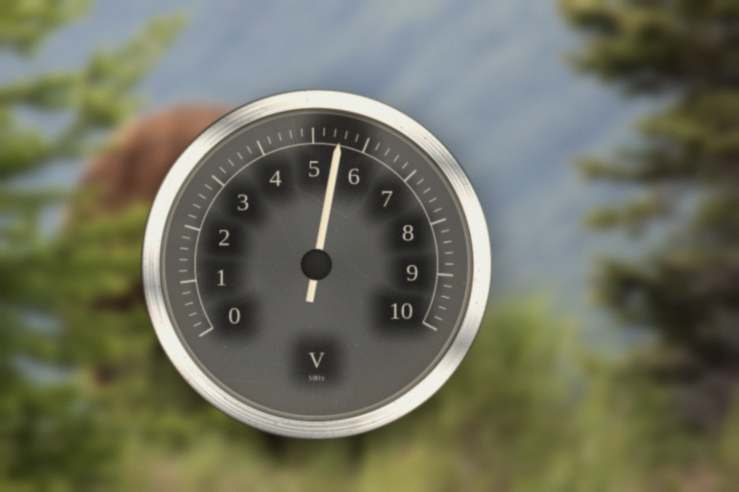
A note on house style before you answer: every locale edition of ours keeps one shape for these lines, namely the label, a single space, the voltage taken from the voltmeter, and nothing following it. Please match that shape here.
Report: 5.5 V
